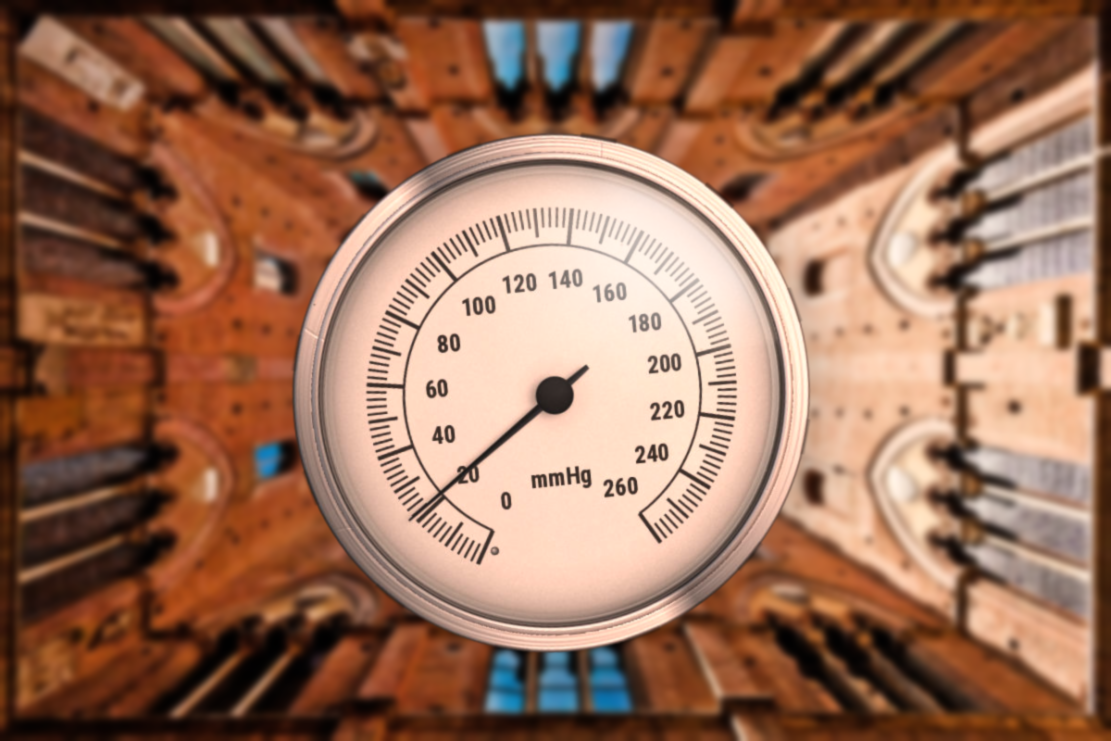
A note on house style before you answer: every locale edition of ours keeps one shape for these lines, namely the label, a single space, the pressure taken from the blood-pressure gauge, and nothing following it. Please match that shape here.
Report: 22 mmHg
